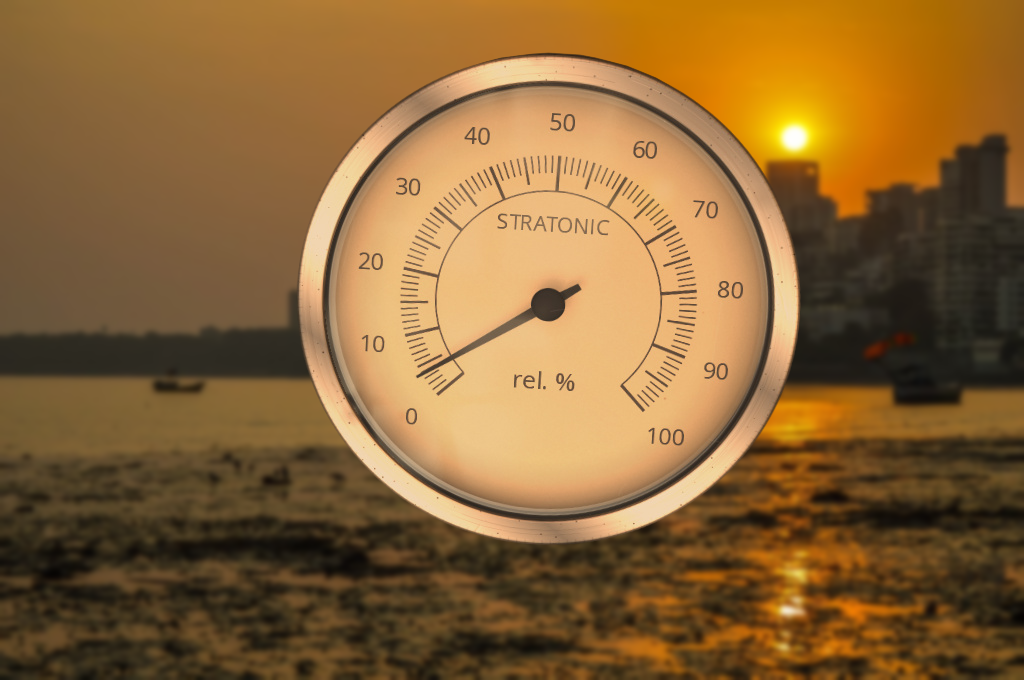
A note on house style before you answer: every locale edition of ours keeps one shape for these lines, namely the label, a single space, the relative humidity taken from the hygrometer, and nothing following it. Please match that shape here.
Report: 4 %
